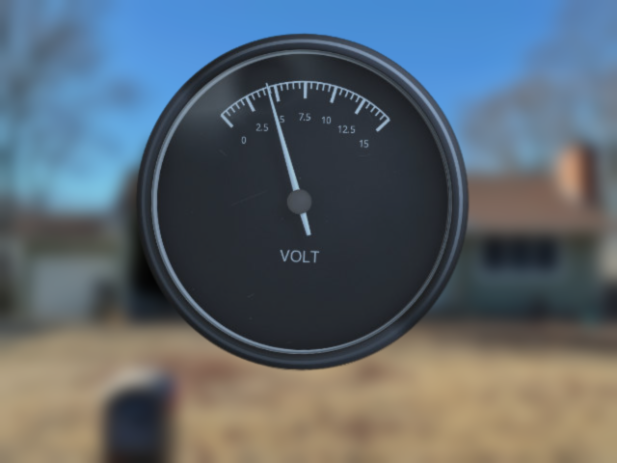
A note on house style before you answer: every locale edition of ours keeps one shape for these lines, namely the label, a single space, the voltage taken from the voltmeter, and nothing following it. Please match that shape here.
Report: 4.5 V
